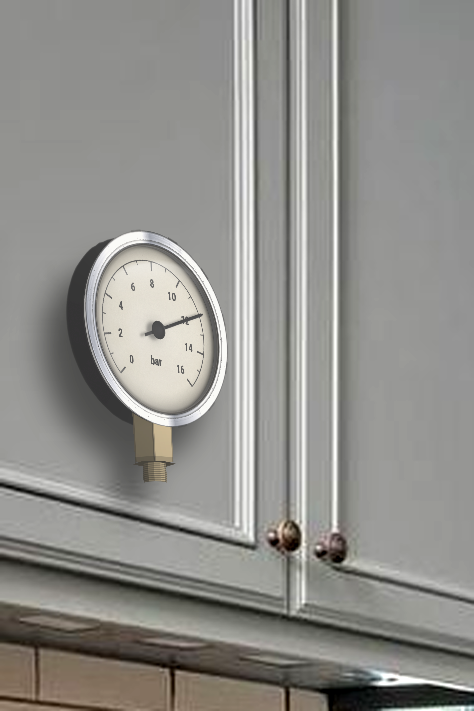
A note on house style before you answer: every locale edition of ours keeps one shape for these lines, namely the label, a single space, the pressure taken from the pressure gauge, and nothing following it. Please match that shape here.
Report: 12 bar
